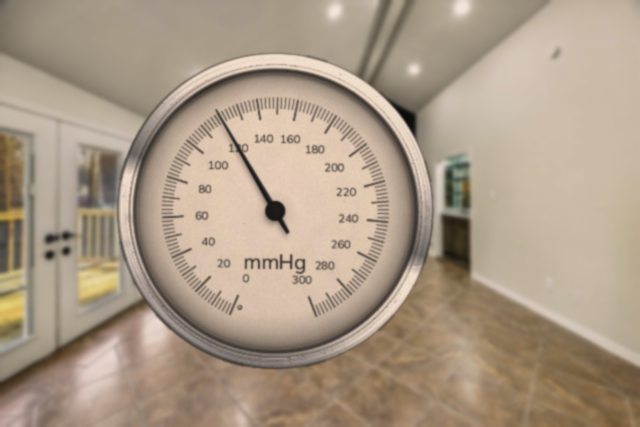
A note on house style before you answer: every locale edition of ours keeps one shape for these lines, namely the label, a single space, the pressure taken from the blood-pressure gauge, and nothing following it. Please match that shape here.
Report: 120 mmHg
